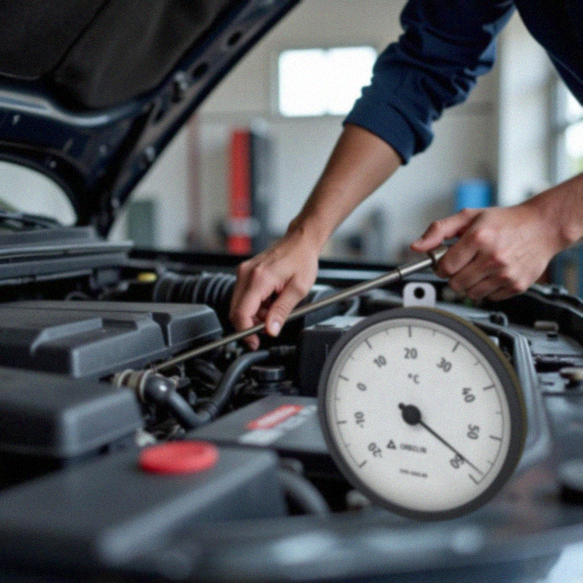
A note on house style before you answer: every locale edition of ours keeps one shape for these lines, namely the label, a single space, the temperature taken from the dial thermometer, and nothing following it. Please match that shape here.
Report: 57.5 °C
